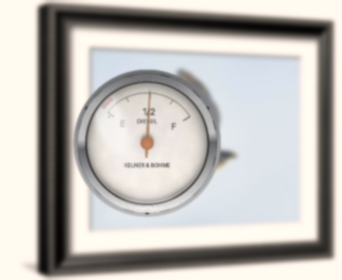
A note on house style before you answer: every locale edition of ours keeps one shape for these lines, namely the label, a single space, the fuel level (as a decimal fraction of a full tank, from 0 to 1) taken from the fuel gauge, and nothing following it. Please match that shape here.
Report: 0.5
